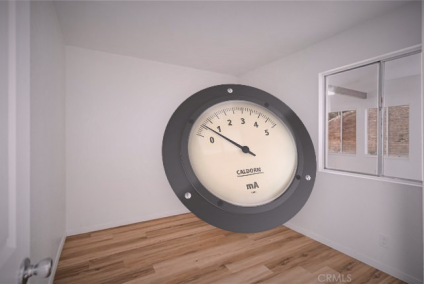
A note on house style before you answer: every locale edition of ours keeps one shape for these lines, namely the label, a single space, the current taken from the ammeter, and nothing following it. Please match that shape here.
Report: 0.5 mA
